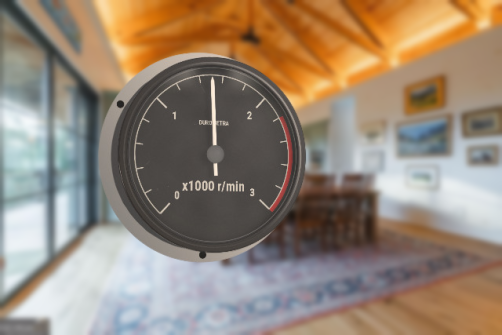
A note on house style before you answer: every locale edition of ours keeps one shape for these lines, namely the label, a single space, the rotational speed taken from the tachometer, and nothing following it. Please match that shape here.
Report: 1500 rpm
